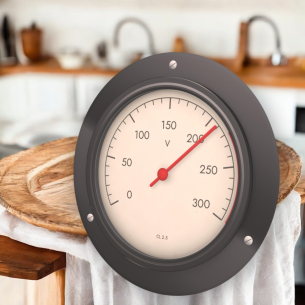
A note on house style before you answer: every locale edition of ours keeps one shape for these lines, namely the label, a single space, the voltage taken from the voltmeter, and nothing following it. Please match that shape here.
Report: 210 V
